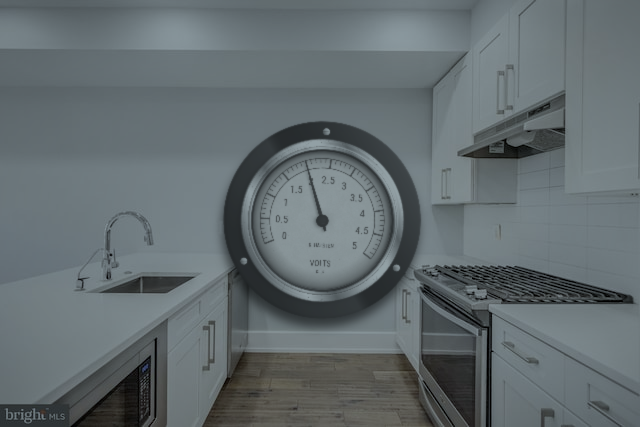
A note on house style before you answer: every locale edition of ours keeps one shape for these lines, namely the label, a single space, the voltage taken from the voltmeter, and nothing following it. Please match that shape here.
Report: 2 V
